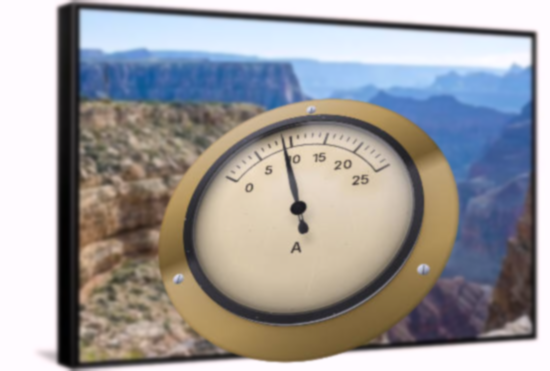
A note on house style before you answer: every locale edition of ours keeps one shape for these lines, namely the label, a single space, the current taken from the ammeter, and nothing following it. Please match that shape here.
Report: 9 A
